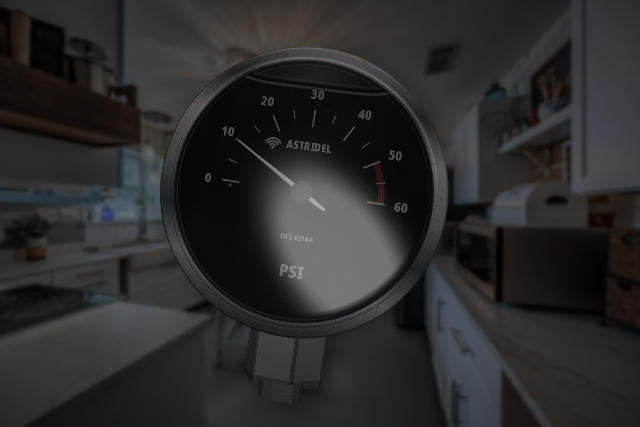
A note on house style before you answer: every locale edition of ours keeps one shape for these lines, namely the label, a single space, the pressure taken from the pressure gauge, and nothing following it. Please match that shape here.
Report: 10 psi
